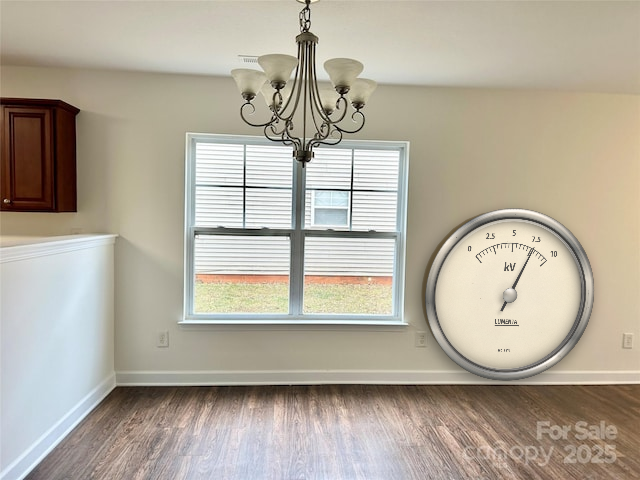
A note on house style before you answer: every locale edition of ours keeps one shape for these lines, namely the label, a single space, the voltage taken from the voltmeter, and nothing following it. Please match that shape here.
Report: 7.5 kV
